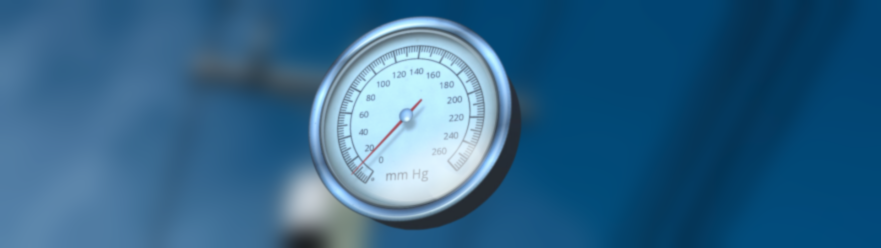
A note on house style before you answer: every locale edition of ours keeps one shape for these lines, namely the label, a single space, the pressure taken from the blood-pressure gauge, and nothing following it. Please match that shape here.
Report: 10 mmHg
